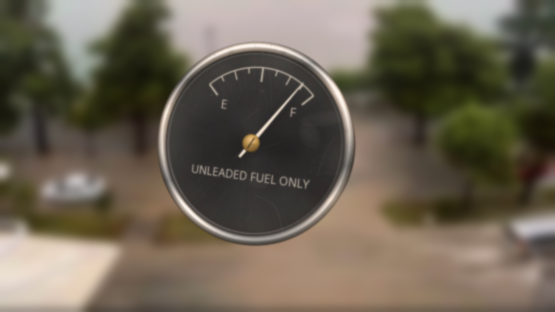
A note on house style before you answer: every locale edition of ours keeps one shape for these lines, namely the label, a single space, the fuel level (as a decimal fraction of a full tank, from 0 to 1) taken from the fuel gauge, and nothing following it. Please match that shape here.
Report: 0.875
